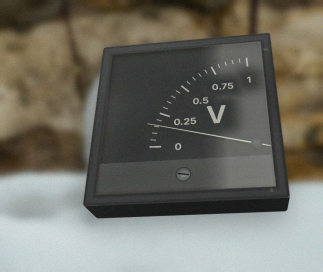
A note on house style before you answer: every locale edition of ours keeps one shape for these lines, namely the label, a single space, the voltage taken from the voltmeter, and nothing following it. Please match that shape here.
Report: 0.15 V
